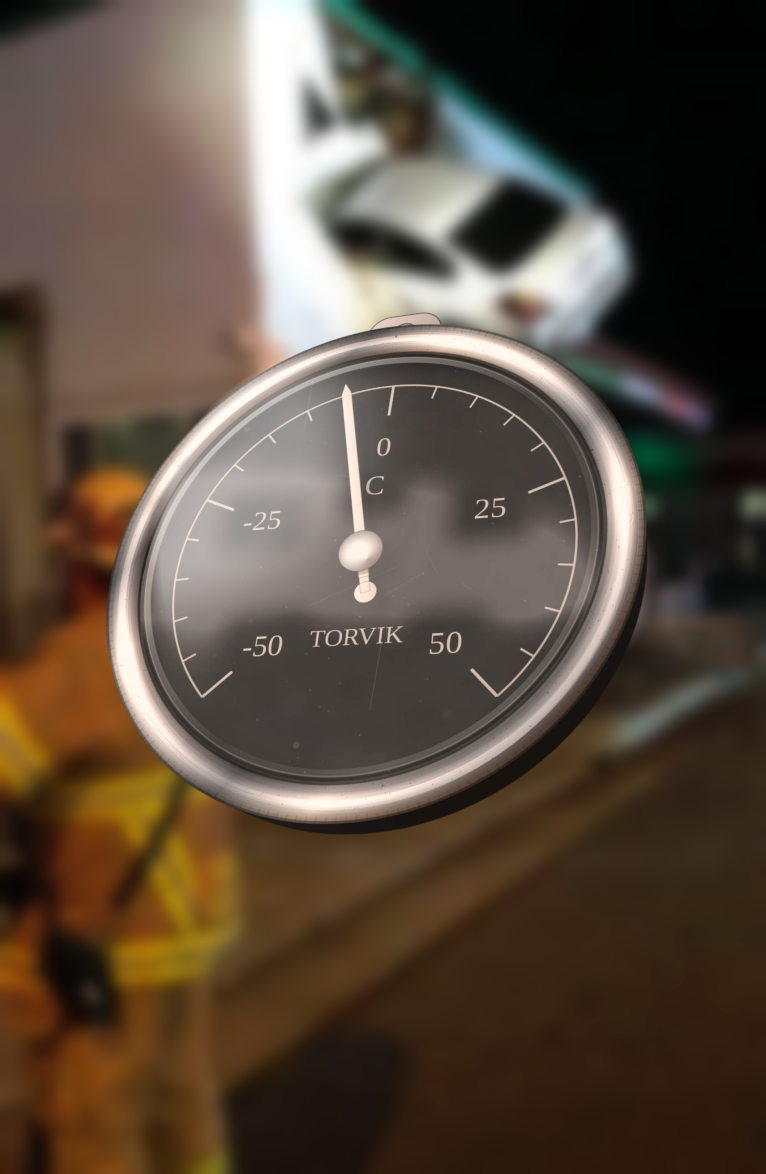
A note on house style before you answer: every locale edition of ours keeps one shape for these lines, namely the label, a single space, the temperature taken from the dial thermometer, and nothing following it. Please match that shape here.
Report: -5 °C
